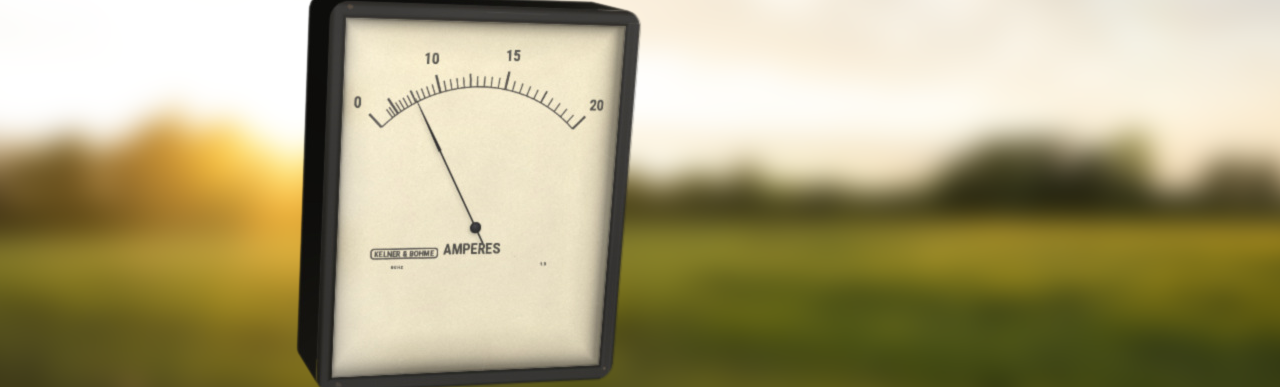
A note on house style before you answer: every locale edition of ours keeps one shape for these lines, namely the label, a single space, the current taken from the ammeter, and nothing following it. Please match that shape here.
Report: 7.5 A
